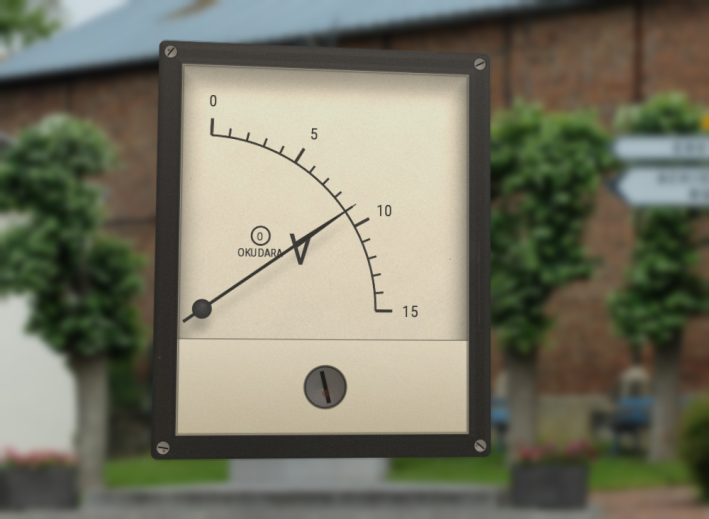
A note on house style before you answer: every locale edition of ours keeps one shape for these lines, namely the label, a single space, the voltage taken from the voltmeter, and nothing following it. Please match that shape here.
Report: 9 V
